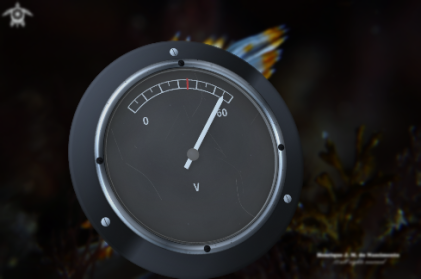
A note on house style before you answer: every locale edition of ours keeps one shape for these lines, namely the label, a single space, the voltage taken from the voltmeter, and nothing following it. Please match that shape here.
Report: 55 V
